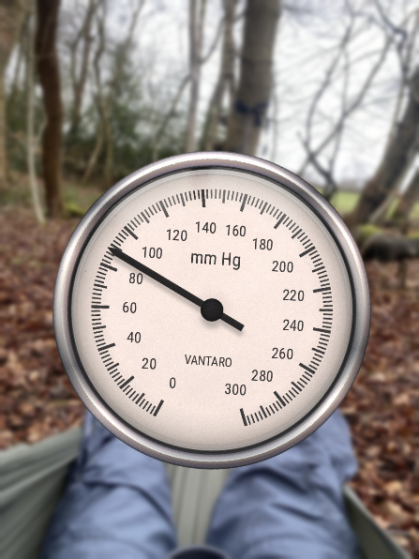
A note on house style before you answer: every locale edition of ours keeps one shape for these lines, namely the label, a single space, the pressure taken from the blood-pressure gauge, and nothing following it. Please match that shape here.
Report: 88 mmHg
